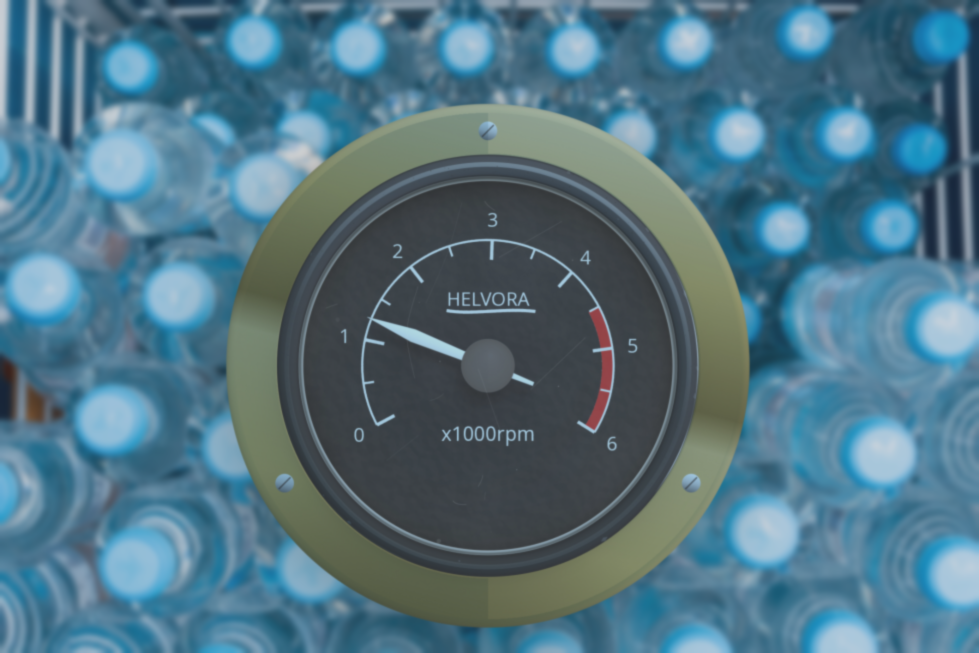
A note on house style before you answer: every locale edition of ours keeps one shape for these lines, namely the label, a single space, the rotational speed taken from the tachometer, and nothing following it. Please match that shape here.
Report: 1250 rpm
